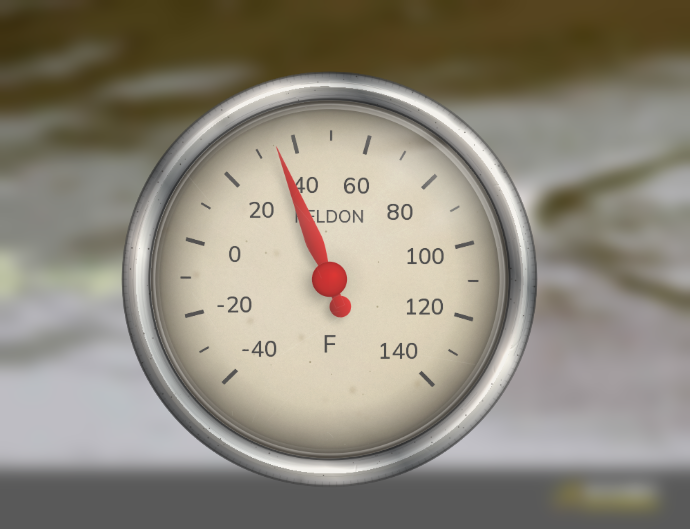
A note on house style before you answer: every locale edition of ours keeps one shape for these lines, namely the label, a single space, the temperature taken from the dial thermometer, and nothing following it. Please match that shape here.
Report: 35 °F
